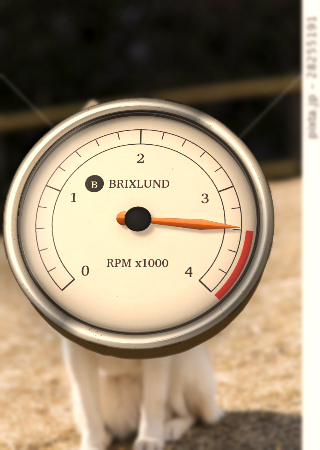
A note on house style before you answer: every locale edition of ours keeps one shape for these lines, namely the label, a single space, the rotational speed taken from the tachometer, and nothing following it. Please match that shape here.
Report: 3400 rpm
